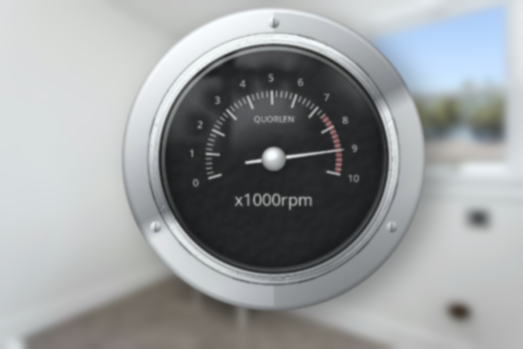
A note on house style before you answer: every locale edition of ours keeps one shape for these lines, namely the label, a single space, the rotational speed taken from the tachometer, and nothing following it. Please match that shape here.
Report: 9000 rpm
